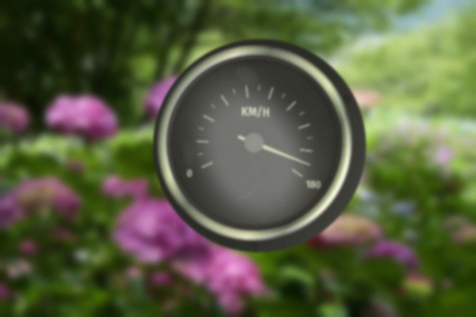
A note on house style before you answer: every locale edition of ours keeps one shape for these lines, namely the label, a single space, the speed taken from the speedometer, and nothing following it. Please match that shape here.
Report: 170 km/h
